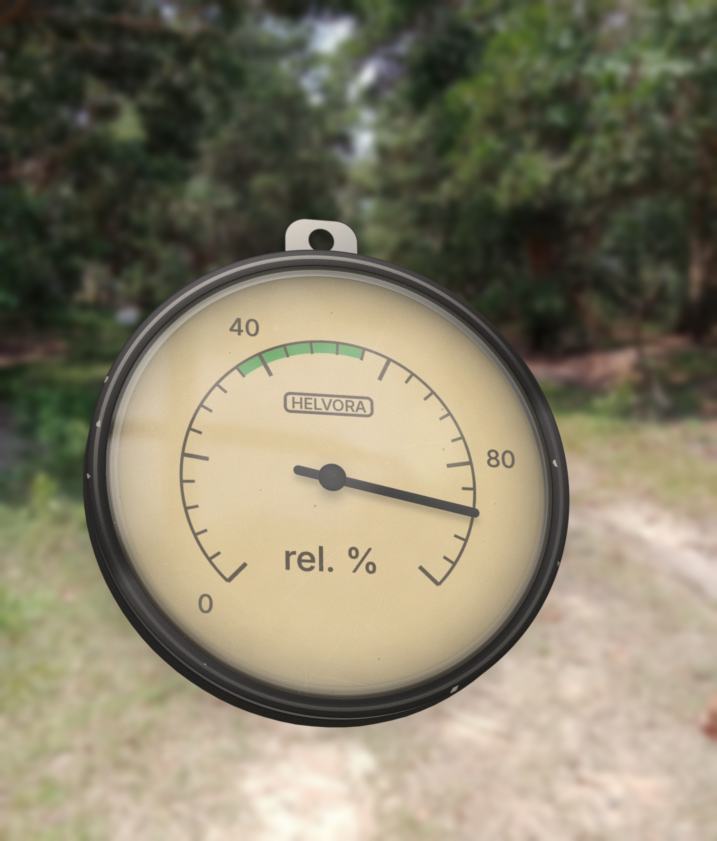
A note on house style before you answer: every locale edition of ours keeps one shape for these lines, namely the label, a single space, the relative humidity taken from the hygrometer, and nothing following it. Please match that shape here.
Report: 88 %
